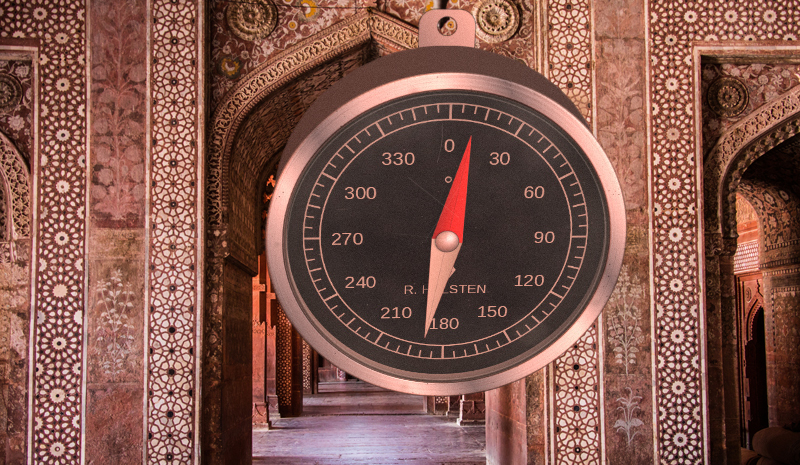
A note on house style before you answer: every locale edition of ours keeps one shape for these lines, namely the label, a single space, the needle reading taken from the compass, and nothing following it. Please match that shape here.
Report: 10 °
